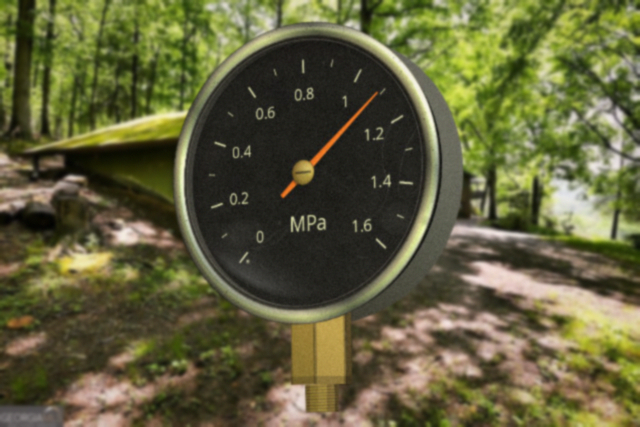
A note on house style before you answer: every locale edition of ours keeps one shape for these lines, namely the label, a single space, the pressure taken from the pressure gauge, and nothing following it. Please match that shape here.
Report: 1.1 MPa
